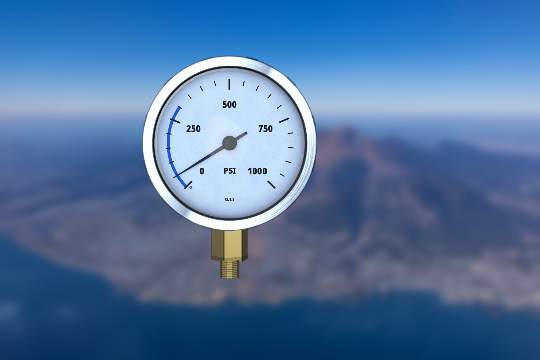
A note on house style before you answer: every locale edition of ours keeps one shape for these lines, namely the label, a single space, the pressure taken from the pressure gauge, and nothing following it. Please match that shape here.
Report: 50 psi
